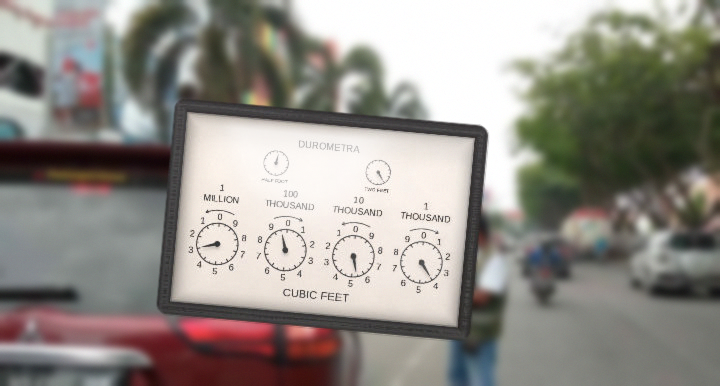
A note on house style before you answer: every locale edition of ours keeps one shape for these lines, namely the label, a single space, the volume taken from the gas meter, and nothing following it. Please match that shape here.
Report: 295400 ft³
